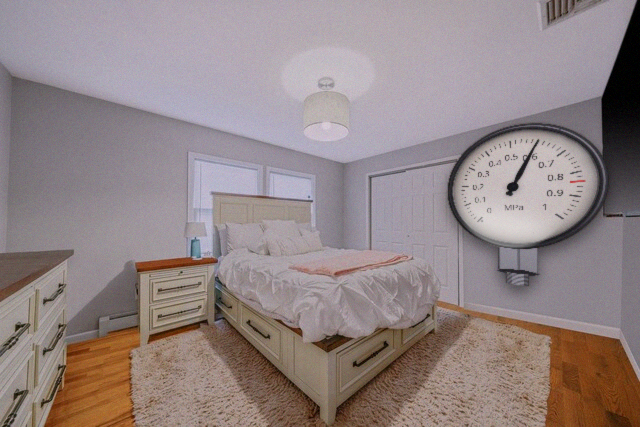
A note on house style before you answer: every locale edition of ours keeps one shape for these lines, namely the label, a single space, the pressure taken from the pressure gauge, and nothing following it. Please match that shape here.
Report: 0.6 MPa
